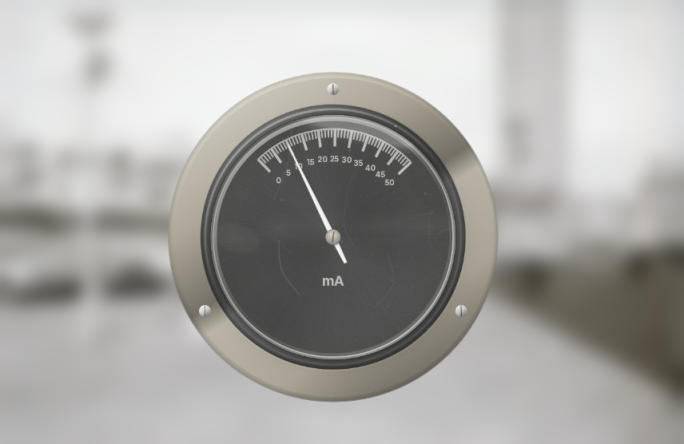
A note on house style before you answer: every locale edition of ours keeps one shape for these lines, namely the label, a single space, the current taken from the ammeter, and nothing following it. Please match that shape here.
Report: 10 mA
